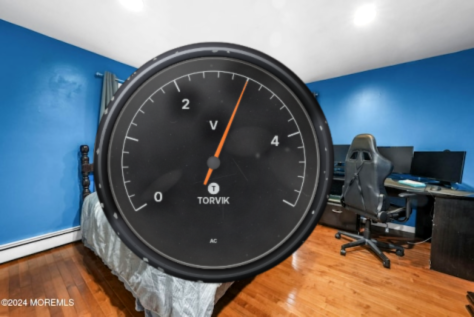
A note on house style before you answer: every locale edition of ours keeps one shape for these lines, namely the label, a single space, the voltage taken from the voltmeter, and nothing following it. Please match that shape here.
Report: 3 V
